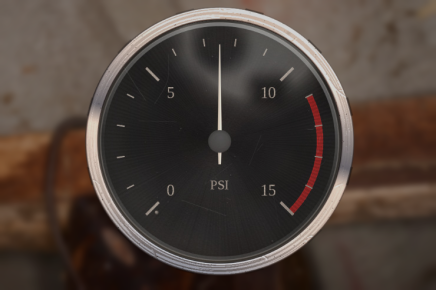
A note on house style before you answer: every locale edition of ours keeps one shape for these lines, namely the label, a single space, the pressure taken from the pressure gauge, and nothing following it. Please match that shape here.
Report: 7.5 psi
